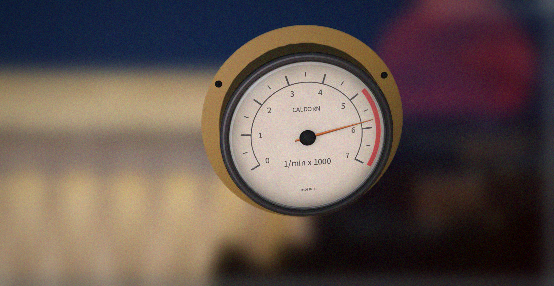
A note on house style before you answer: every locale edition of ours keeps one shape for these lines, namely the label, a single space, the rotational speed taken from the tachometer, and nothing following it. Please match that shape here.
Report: 5750 rpm
